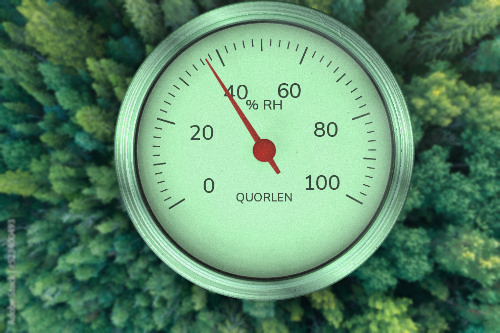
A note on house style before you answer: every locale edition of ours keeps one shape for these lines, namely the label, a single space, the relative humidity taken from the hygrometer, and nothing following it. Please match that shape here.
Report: 37 %
